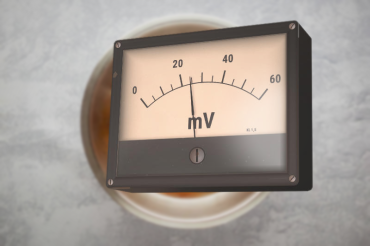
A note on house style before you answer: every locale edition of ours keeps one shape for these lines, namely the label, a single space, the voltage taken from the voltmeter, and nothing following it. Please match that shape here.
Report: 25 mV
